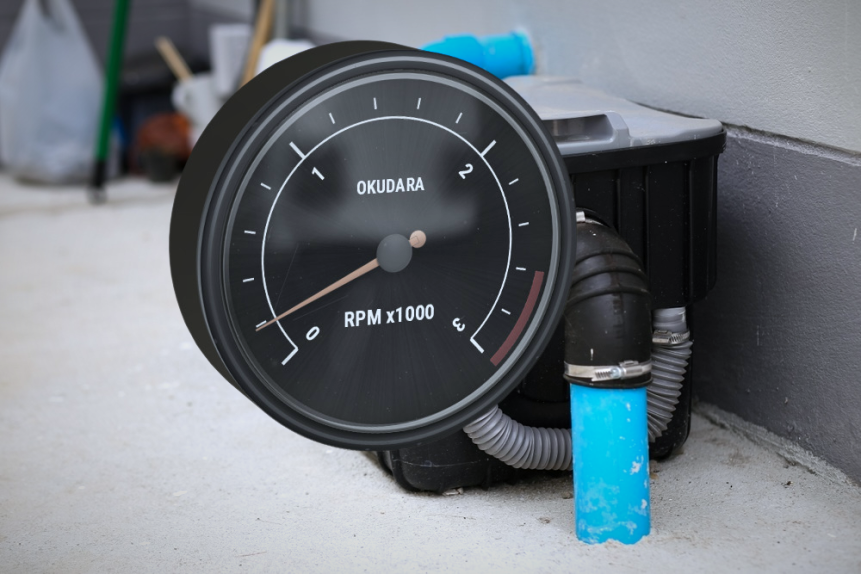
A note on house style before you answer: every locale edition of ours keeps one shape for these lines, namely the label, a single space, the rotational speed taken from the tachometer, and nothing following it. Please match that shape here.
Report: 200 rpm
